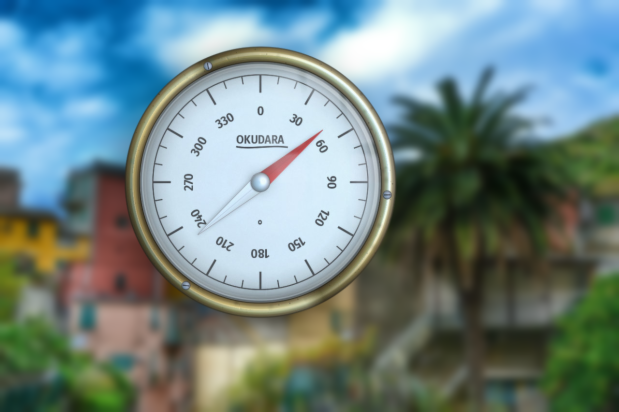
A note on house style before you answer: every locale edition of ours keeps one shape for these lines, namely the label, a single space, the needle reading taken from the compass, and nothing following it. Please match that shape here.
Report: 50 °
